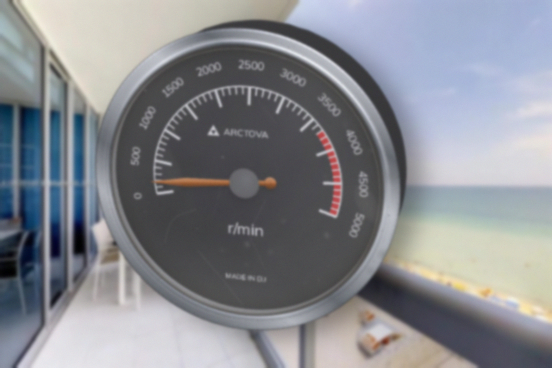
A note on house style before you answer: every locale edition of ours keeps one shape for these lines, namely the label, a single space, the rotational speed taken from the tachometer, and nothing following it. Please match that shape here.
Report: 200 rpm
